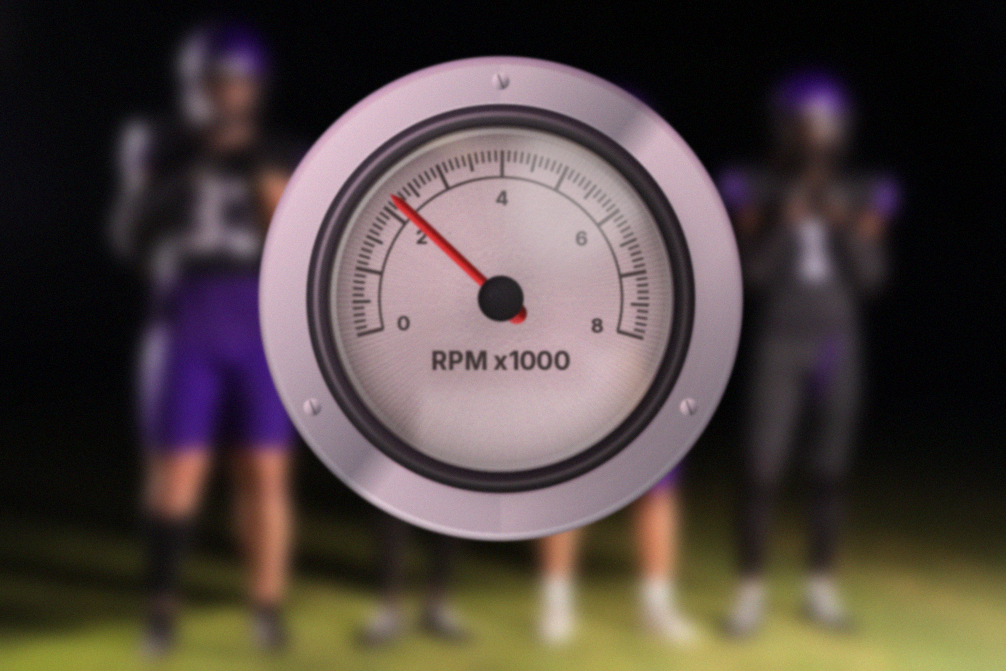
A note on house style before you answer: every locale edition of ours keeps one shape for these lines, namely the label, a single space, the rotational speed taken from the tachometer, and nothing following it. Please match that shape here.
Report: 2200 rpm
